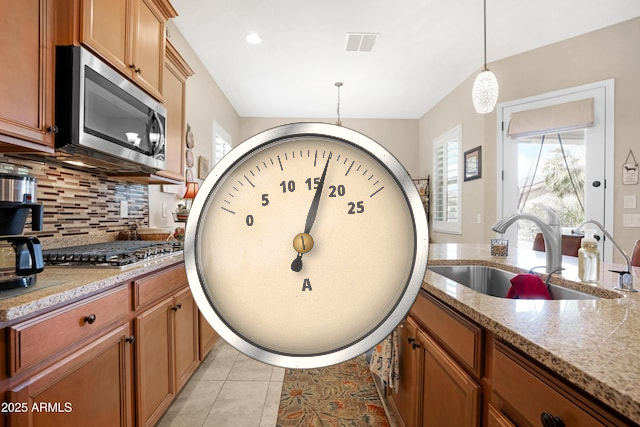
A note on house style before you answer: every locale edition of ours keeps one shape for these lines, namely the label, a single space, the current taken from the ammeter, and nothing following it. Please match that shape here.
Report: 17 A
